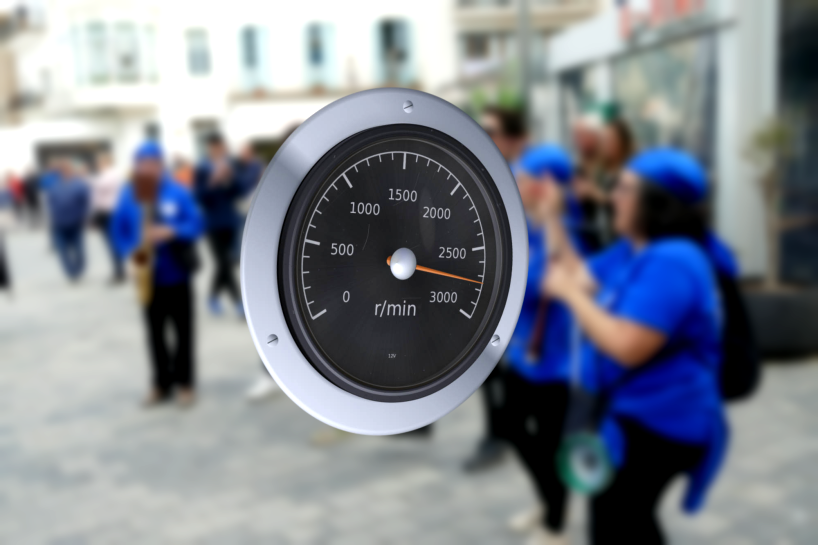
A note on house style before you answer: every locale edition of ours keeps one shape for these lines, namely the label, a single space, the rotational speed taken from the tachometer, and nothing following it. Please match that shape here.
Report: 2750 rpm
